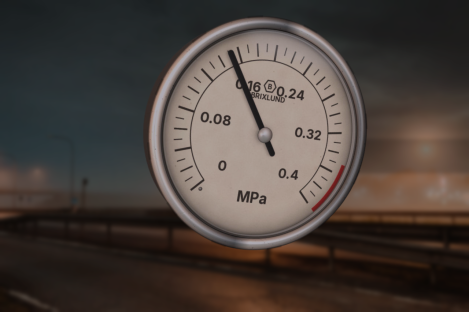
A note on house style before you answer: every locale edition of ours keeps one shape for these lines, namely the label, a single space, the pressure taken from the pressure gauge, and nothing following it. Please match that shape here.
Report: 0.15 MPa
